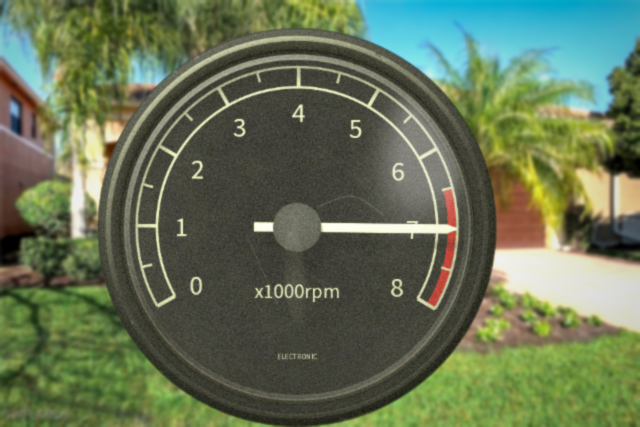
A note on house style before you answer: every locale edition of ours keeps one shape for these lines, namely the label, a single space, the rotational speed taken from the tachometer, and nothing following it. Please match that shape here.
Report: 7000 rpm
